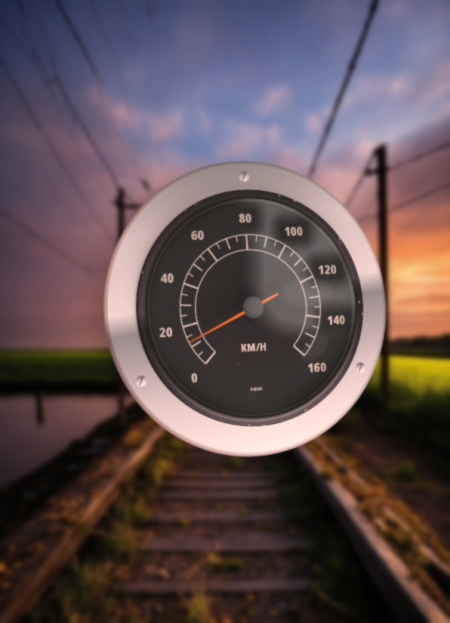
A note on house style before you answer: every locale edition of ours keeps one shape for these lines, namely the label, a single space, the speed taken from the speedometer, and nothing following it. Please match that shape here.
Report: 12.5 km/h
